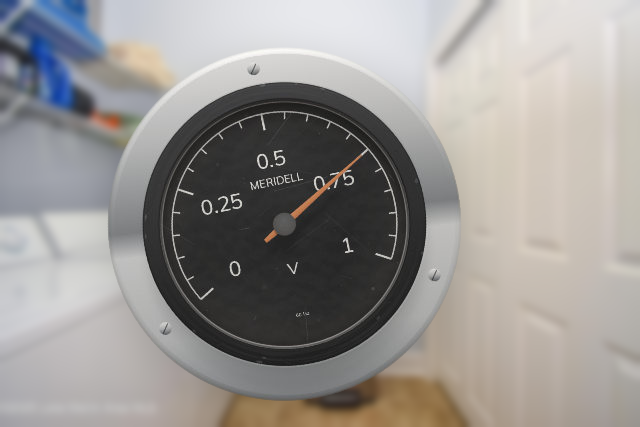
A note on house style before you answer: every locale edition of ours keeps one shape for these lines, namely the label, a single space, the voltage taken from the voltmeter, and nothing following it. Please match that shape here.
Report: 0.75 V
